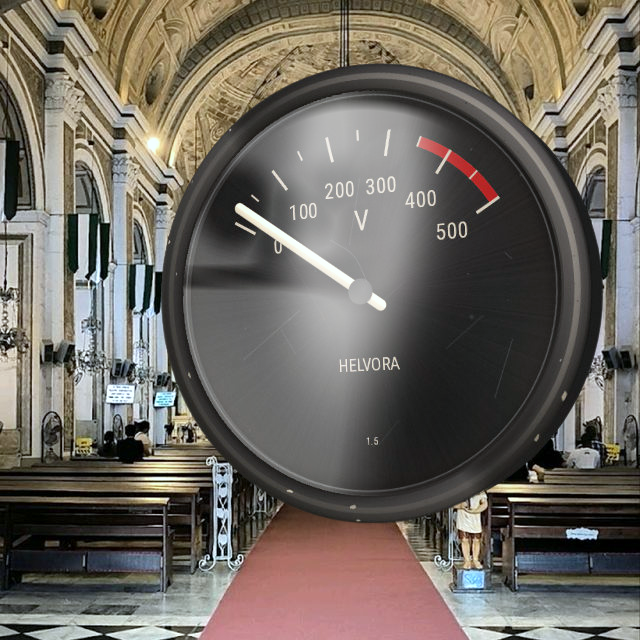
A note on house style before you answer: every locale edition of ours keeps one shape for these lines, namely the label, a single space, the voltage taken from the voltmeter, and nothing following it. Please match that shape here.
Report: 25 V
